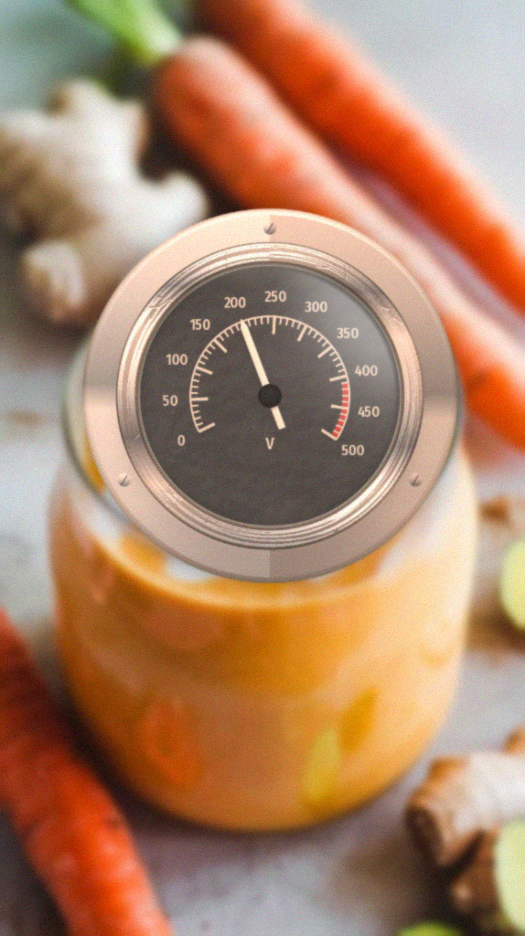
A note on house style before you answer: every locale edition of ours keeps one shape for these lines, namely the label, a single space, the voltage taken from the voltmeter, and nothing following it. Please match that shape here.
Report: 200 V
